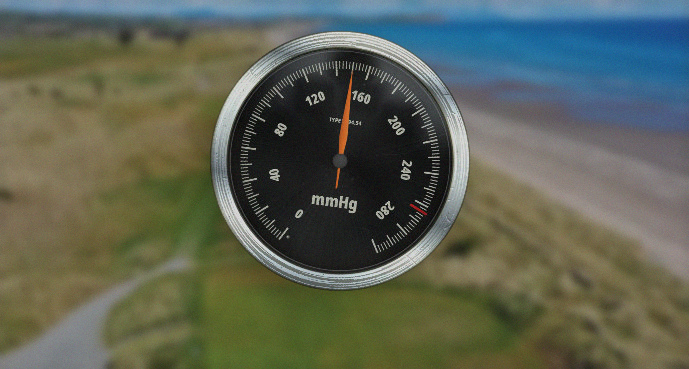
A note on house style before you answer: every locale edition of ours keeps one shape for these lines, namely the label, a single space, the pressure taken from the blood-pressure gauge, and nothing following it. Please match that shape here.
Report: 150 mmHg
